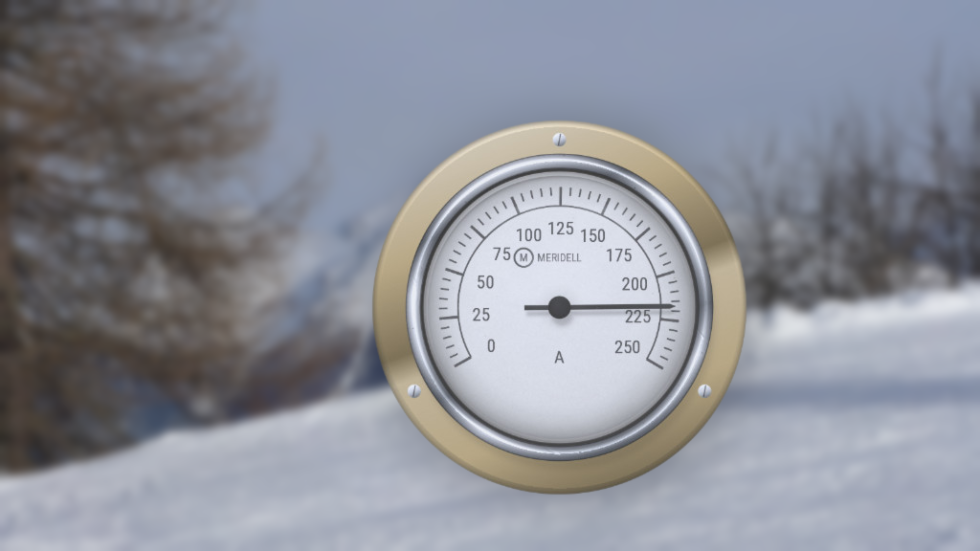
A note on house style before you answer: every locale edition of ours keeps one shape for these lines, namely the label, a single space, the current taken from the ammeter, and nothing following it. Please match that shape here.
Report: 217.5 A
